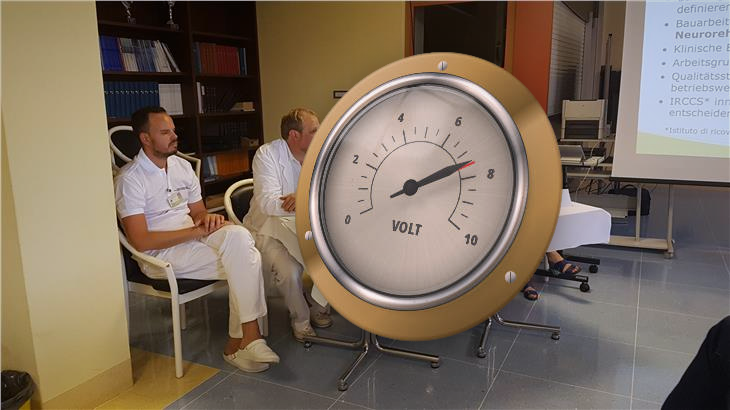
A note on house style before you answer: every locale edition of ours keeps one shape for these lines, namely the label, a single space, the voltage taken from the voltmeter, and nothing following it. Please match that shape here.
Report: 7.5 V
